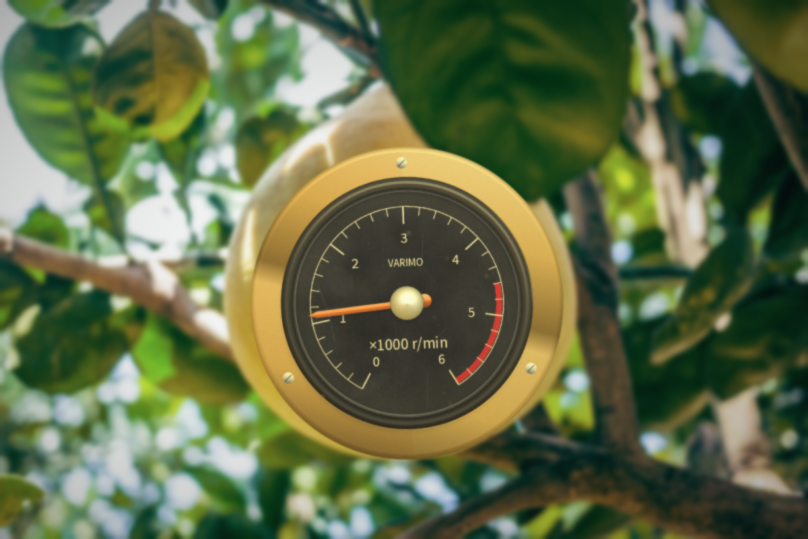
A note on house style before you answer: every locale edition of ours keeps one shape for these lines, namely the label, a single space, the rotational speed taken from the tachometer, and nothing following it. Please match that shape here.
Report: 1100 rpm
